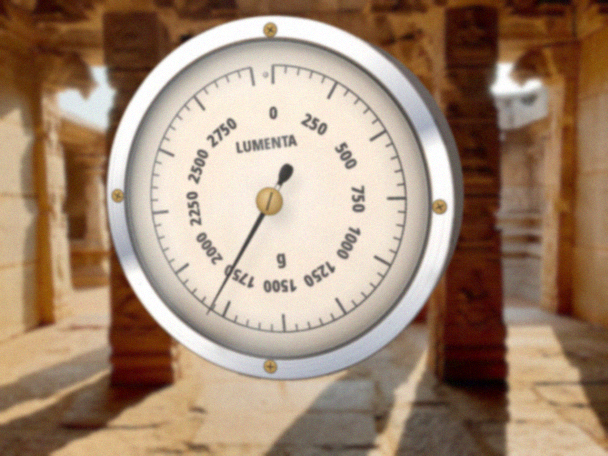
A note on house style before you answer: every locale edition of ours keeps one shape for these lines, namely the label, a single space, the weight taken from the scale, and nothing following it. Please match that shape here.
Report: 1800 g
